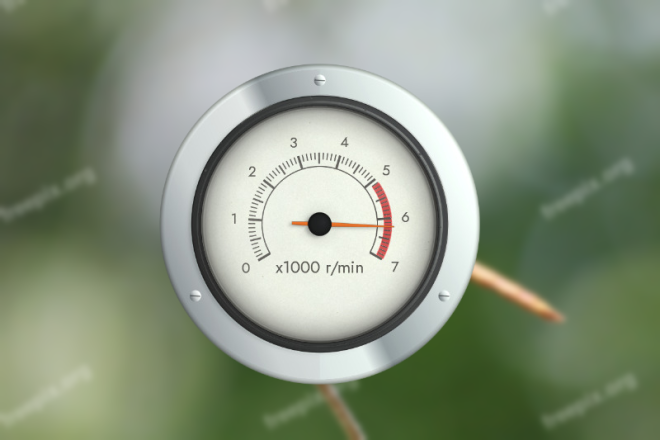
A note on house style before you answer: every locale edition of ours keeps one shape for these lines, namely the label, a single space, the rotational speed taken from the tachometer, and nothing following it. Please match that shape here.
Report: 6200 rpm
